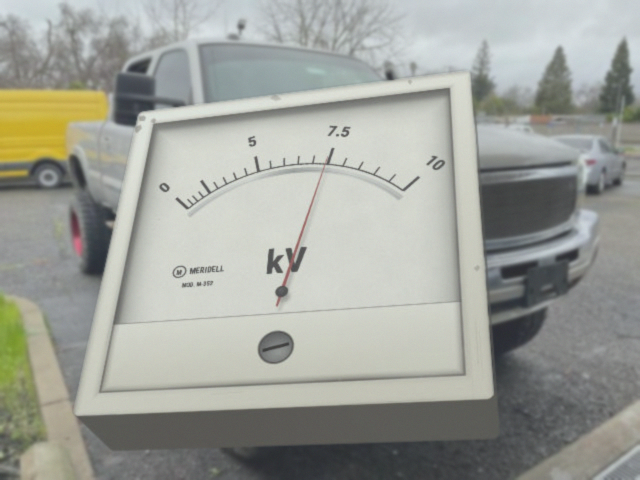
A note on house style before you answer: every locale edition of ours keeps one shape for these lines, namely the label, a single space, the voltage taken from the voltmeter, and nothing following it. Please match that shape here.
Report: 7.5 kV
